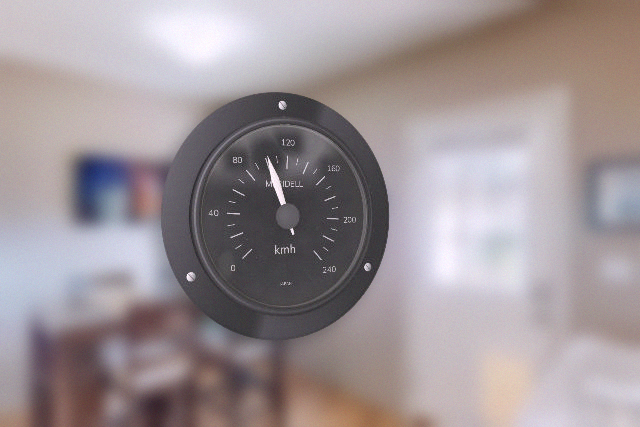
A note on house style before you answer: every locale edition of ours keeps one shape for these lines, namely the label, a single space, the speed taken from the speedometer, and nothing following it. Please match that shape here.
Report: 100 km/h
